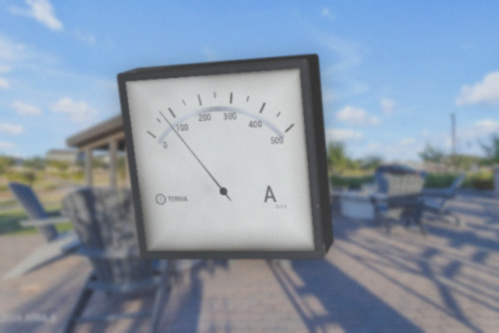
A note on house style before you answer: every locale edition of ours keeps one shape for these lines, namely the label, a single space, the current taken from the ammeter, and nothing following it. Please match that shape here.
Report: 75 A
